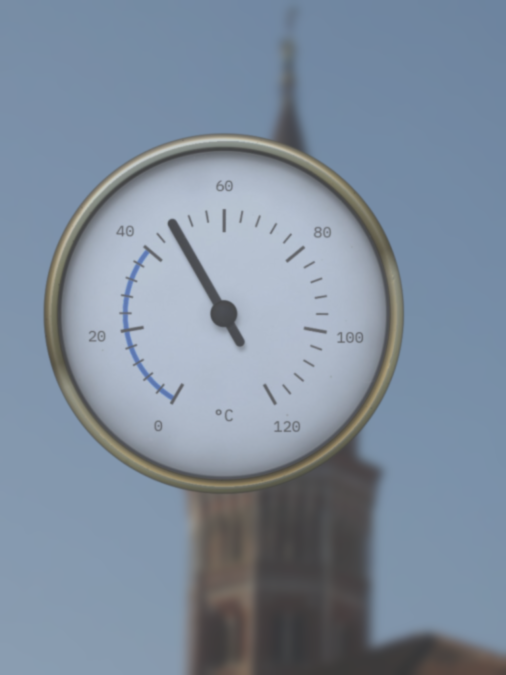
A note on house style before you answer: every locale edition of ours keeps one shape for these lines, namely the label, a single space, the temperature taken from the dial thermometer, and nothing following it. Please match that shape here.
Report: 48 °C
